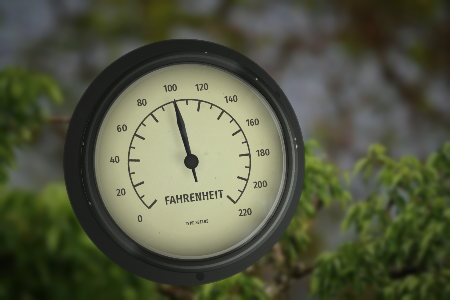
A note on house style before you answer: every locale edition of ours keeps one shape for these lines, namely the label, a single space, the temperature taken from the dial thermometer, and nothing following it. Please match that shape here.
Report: 100 °F
